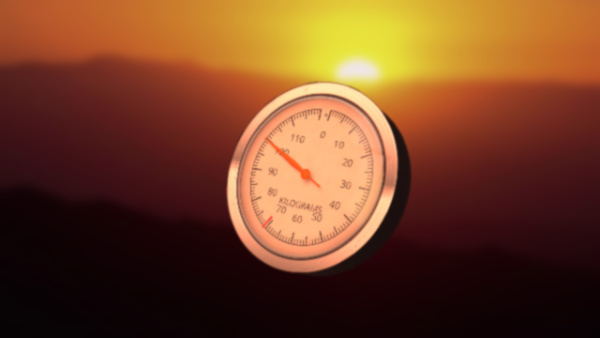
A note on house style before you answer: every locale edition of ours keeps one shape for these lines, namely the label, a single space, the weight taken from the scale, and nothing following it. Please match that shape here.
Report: 100 kg
